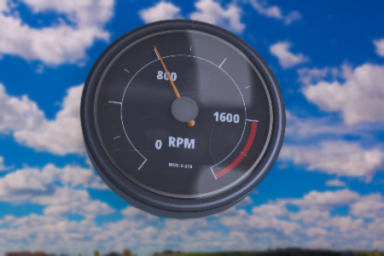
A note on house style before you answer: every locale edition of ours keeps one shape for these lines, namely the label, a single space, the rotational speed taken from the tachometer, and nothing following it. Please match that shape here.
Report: 800 rpm
